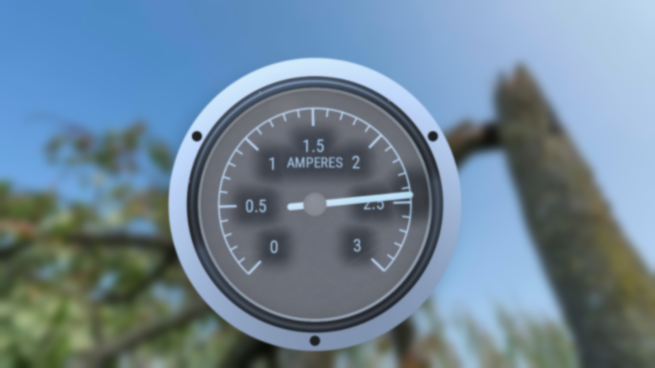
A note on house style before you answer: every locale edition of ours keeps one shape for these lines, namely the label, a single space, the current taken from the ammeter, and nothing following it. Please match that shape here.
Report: 2.45 A
